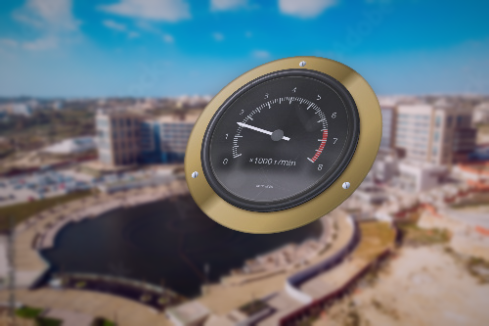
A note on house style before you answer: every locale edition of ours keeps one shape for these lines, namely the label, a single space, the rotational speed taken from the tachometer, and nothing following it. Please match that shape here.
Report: 1500 rpm
